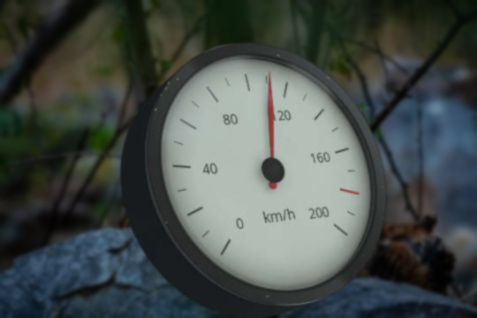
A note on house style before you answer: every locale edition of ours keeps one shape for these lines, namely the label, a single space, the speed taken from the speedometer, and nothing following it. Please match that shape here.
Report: 110 km/h
